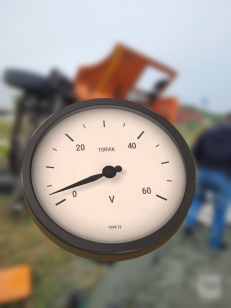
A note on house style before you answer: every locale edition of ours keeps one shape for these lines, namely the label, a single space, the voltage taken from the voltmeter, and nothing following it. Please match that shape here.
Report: 2.5 V
